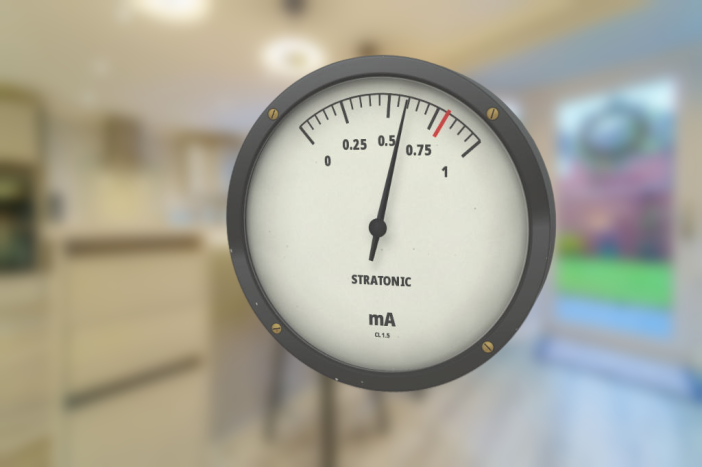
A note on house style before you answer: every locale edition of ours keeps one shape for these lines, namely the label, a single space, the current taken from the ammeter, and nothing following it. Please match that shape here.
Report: 0.6 mA
